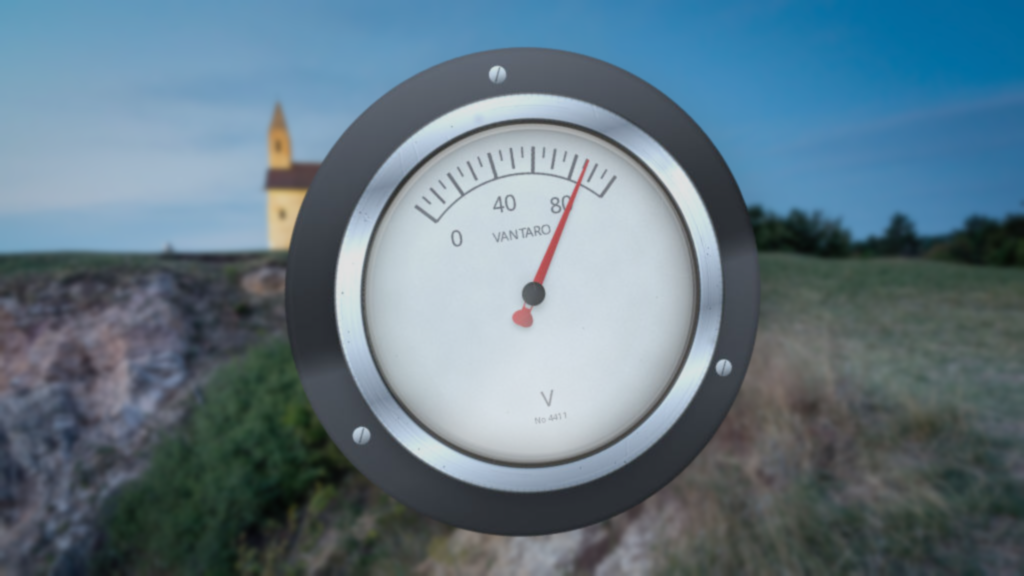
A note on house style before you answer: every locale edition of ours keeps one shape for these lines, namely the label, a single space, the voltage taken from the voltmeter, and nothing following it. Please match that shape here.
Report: 85 V
